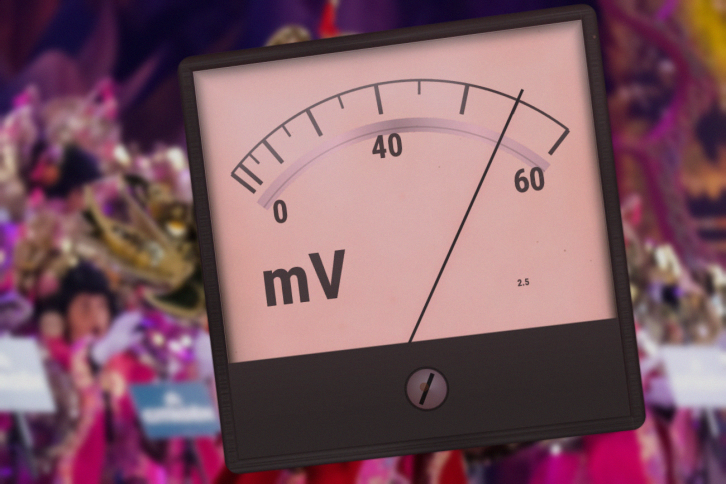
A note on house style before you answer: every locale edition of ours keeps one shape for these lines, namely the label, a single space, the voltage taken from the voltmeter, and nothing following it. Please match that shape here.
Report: 55 mV
